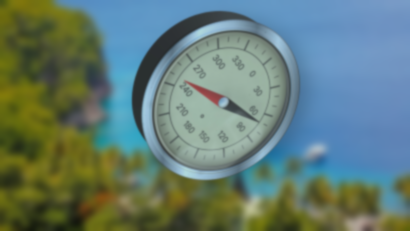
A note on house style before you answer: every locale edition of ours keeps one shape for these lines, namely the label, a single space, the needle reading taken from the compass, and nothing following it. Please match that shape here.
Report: 250 °
